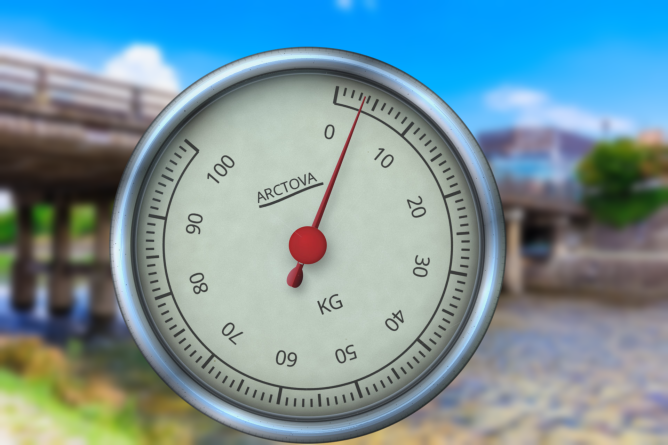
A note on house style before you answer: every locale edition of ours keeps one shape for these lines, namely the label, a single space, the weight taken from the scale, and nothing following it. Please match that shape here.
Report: 3.5 kg
